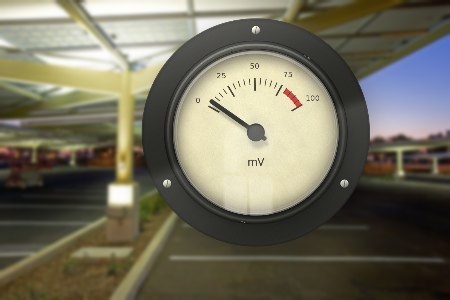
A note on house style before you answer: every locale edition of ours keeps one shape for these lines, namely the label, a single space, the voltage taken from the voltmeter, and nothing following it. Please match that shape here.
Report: 5 mV
